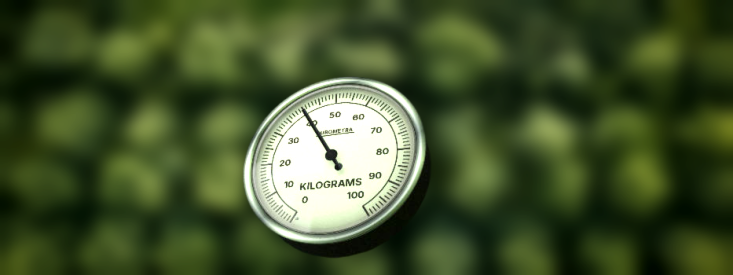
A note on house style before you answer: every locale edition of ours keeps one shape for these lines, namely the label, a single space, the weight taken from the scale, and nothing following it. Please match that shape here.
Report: 40 kg
